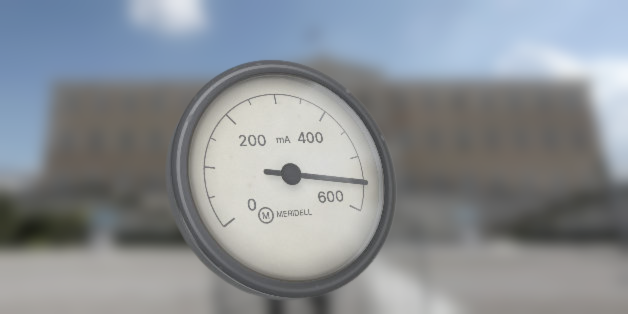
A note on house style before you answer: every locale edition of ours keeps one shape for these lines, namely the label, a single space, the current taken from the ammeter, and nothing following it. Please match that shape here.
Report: 550 mA
